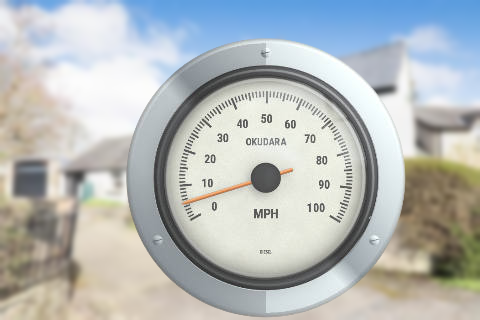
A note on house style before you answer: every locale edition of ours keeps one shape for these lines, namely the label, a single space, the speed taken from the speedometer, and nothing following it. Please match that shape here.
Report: 5 mph
